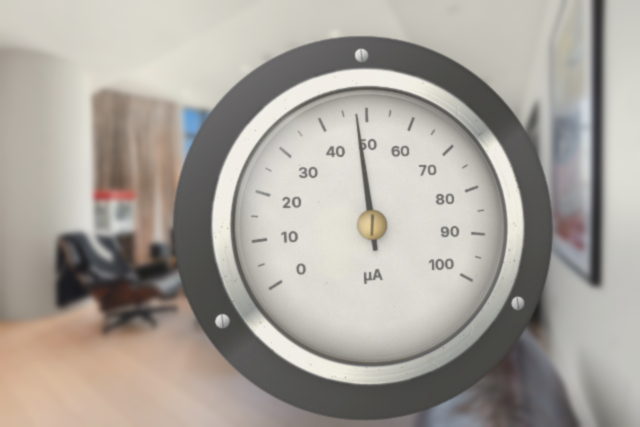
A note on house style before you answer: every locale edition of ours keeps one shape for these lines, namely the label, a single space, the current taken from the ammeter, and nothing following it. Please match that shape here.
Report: 47.5 µA
